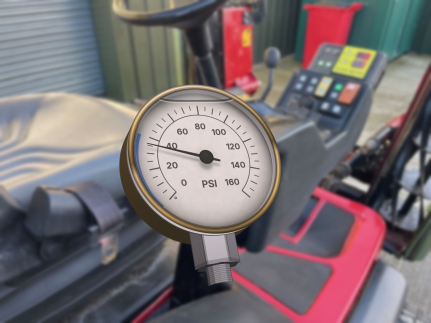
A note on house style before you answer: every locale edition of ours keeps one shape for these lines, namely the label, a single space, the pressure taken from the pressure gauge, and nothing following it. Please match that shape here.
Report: 35 psi
